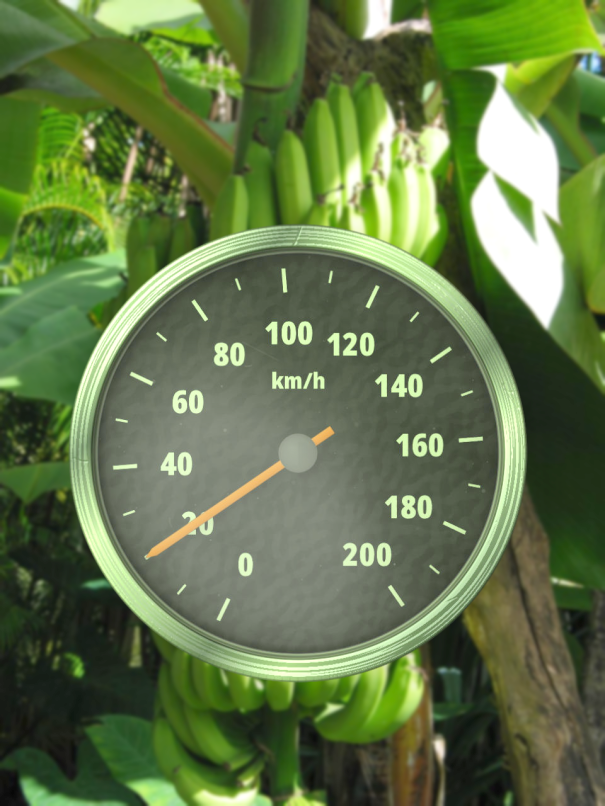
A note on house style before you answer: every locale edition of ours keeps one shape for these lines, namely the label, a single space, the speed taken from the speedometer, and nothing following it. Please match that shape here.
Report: 20 km/h
